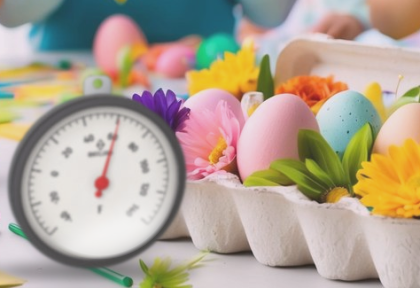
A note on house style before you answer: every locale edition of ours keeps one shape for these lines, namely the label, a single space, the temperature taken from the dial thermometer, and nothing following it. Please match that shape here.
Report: 60 °F
